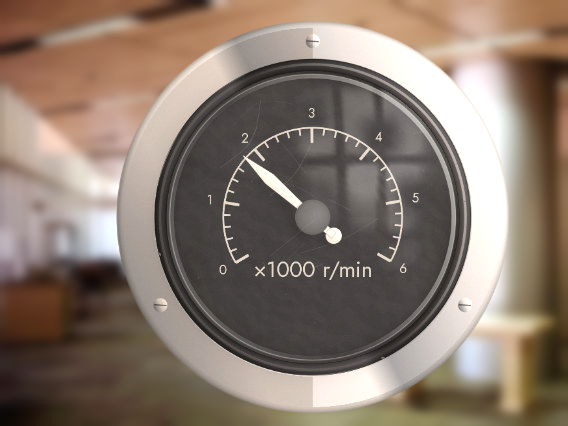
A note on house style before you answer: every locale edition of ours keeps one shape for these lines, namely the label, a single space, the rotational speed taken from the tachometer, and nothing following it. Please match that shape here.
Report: 1800 rpm
